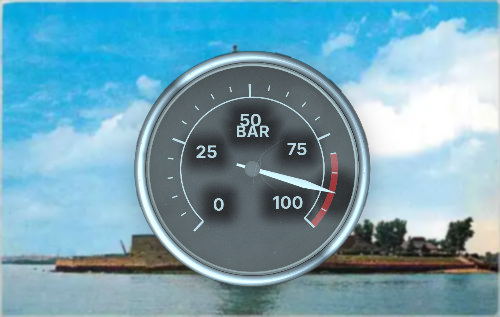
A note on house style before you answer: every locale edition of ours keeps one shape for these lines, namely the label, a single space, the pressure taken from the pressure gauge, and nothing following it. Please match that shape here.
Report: 90 bar
